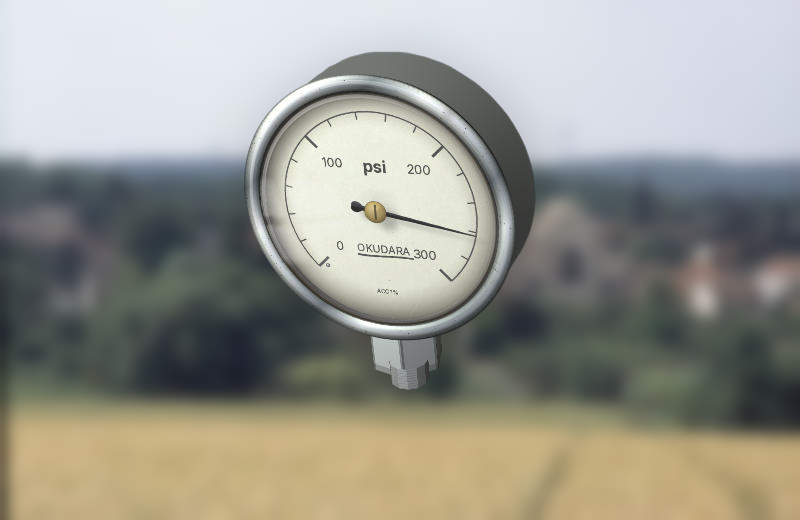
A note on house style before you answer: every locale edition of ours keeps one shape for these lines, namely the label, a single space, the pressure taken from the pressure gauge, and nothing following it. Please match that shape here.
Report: 260 psi
